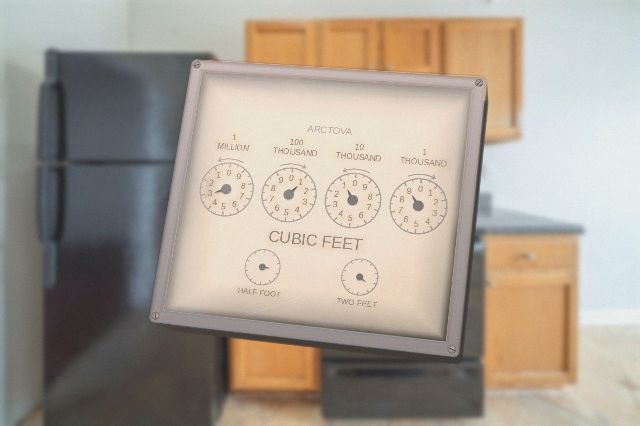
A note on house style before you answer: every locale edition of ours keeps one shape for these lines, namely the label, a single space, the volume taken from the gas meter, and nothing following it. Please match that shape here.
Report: 310900 ft³
